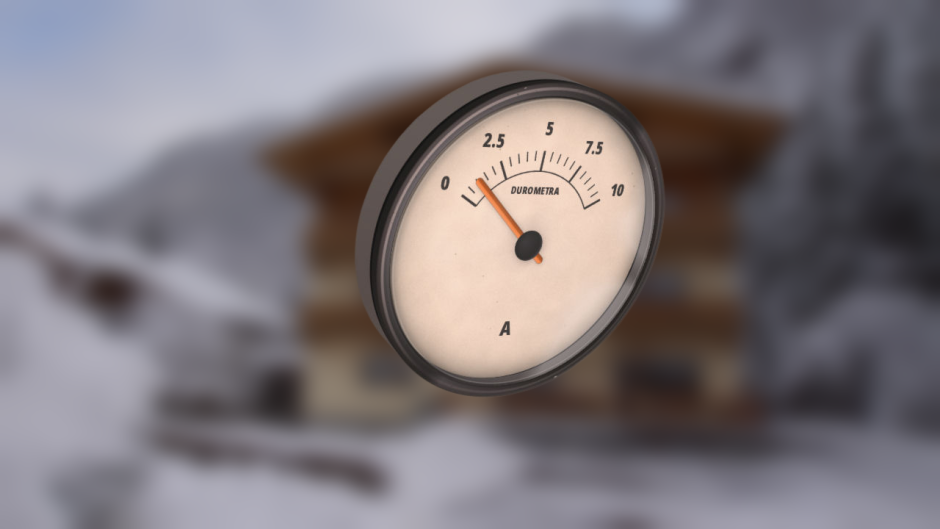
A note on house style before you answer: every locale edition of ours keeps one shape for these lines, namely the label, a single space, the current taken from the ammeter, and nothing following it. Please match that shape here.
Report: 1 A
